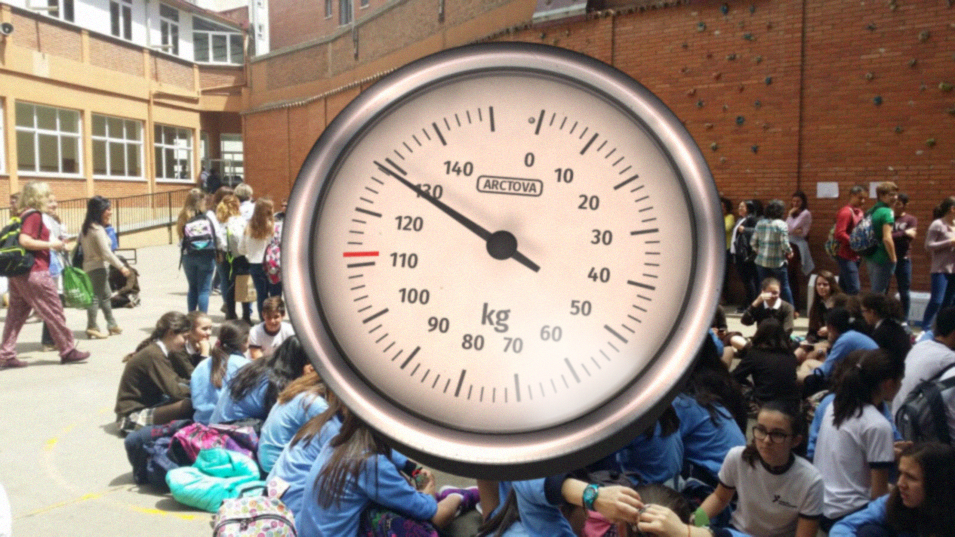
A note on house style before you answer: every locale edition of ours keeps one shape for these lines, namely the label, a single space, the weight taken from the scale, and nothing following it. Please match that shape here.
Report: 128 kg
